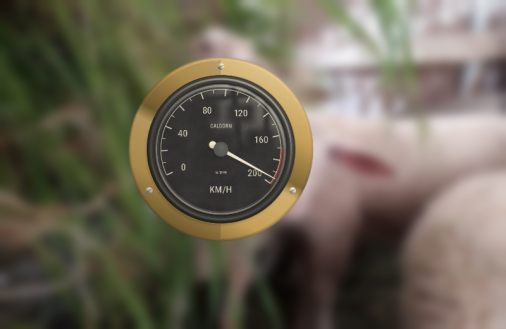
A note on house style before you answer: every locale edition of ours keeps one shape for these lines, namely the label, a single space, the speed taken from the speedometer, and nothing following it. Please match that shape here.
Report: 195 km/h
